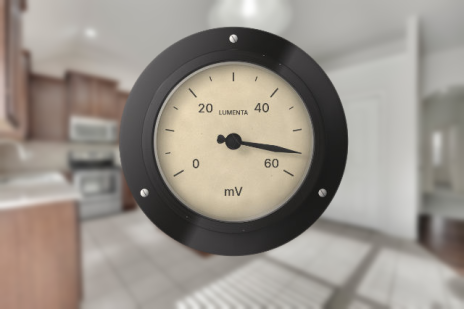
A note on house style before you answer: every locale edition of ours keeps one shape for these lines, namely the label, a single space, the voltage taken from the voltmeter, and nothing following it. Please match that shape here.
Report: 55 mV
